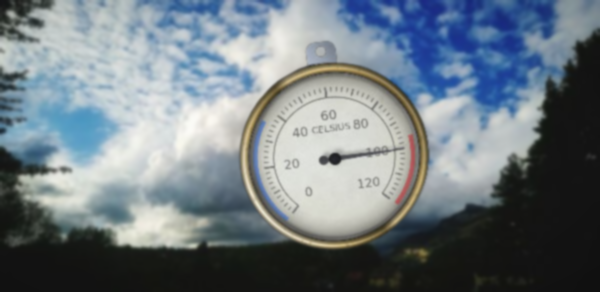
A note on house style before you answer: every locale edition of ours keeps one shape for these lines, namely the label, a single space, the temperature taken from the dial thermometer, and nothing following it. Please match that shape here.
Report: 100 °C
